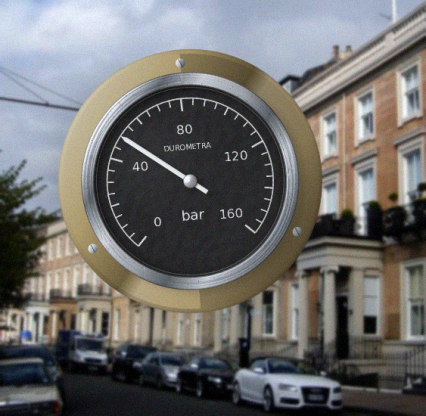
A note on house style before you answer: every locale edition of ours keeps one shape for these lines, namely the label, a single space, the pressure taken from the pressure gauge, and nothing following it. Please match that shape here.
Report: 50 bar
